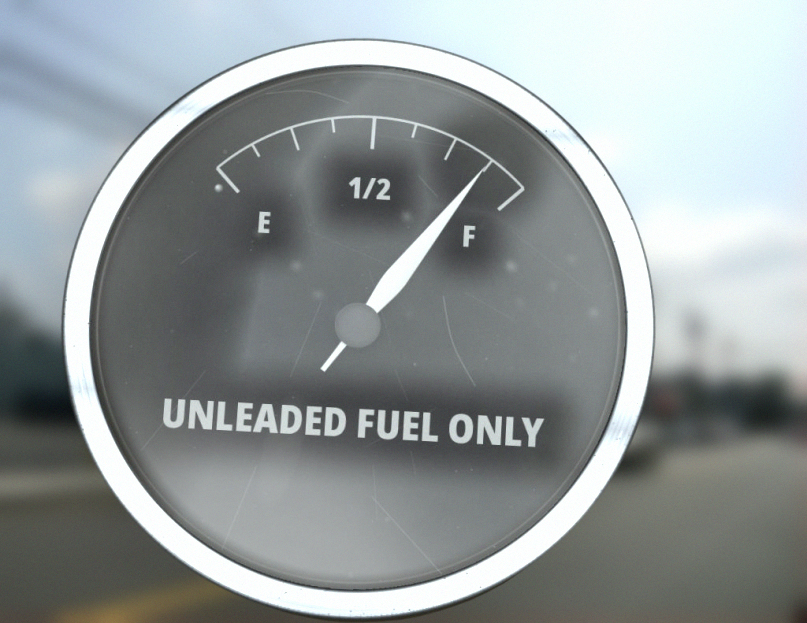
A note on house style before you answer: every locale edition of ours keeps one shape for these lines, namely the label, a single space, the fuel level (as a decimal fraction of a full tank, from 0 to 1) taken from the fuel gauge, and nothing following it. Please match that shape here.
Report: 0.875
